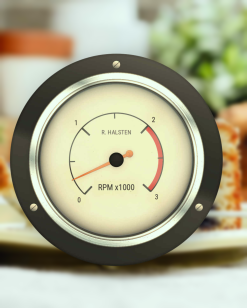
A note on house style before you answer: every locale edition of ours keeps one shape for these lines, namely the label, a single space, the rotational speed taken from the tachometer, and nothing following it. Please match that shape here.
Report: 250 rpm
